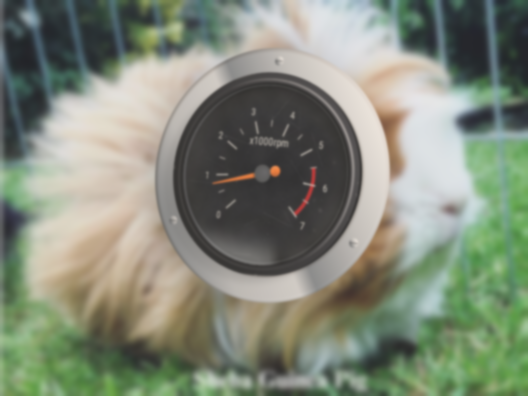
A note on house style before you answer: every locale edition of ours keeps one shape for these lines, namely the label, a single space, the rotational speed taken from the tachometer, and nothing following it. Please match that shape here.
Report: 750 rpm
